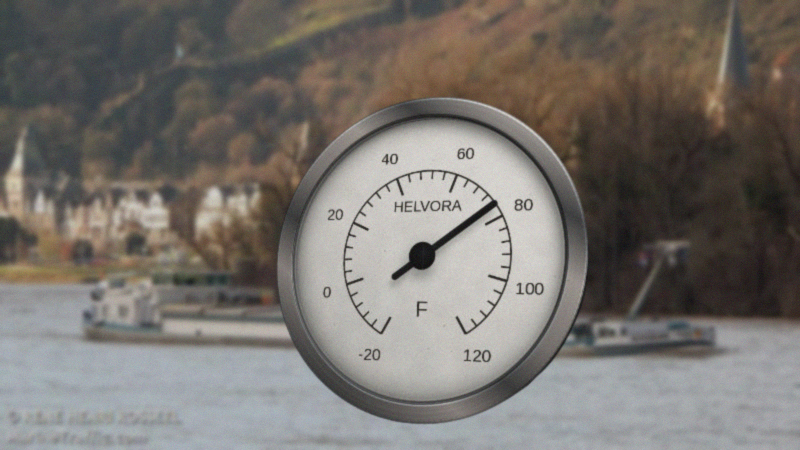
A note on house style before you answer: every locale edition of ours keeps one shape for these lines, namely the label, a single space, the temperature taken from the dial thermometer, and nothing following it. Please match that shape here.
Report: 76 °F
